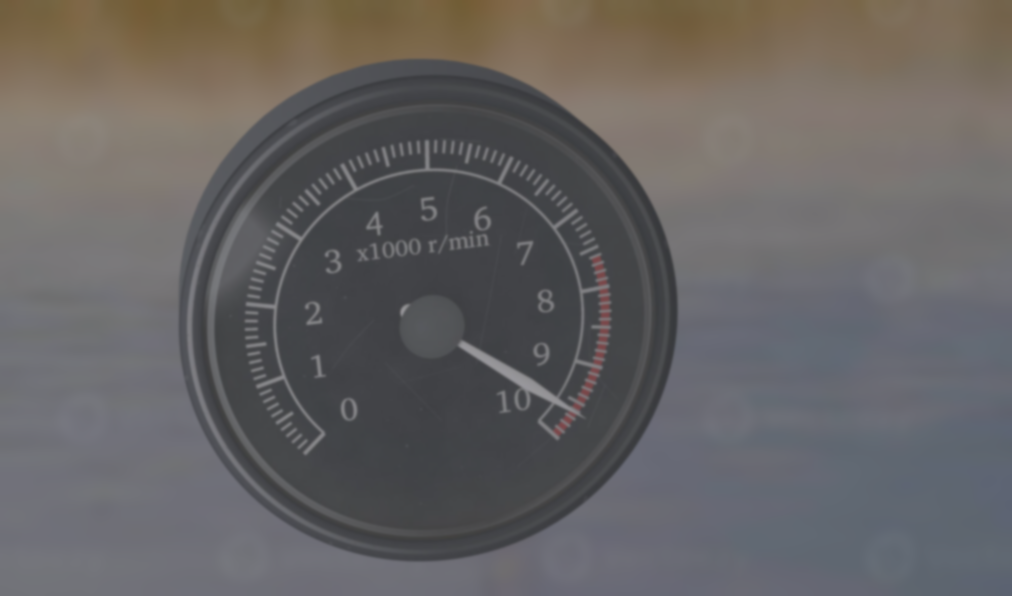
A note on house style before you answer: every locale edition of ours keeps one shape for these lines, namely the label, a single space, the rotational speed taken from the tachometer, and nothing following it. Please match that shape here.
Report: 9600 rpm
